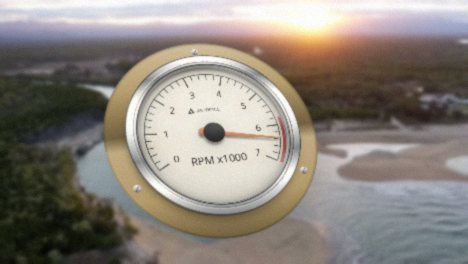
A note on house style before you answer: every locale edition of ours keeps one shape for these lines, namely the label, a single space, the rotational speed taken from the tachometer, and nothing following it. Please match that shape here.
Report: 6400 rpm
